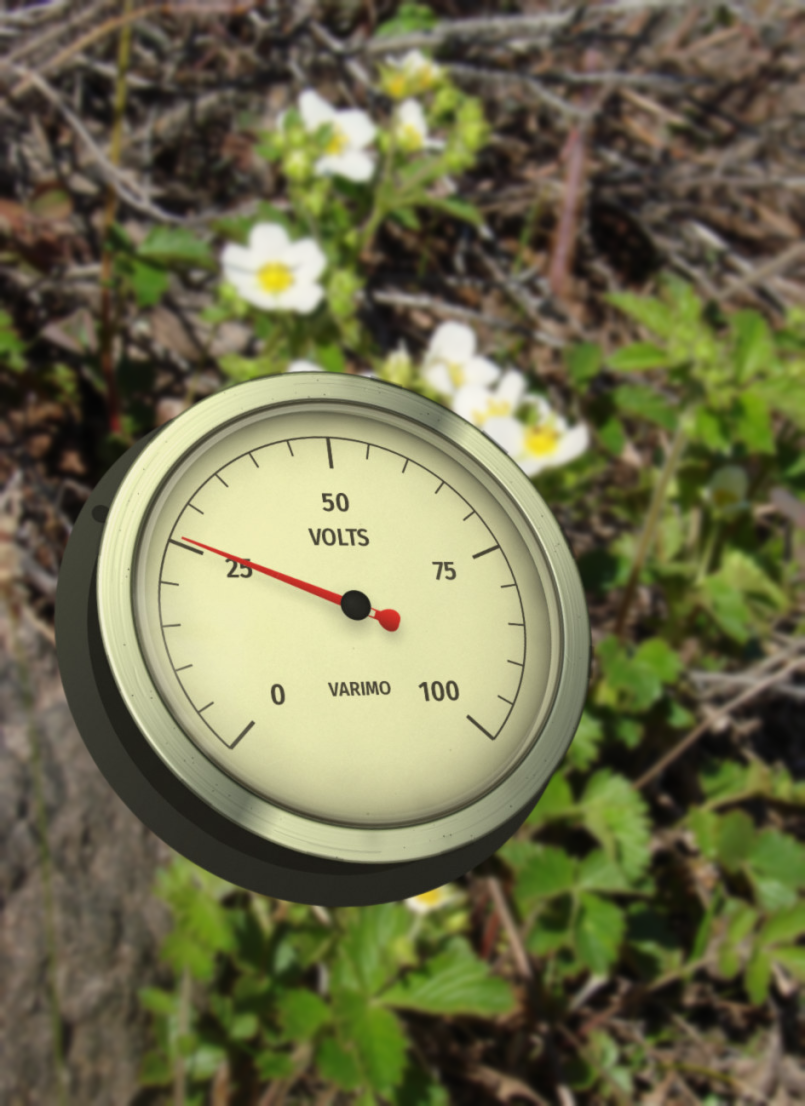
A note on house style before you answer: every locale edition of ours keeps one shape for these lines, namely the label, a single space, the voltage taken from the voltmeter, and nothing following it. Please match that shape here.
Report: 25 V
